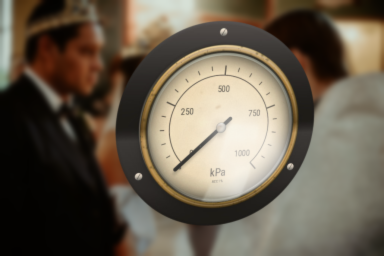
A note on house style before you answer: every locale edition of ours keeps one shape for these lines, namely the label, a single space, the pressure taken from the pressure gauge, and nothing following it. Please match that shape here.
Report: 0 kPa
